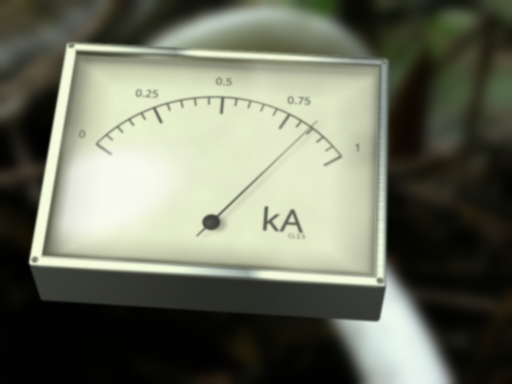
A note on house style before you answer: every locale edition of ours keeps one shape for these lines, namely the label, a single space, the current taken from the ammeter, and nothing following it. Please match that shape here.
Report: 0.85 kA
